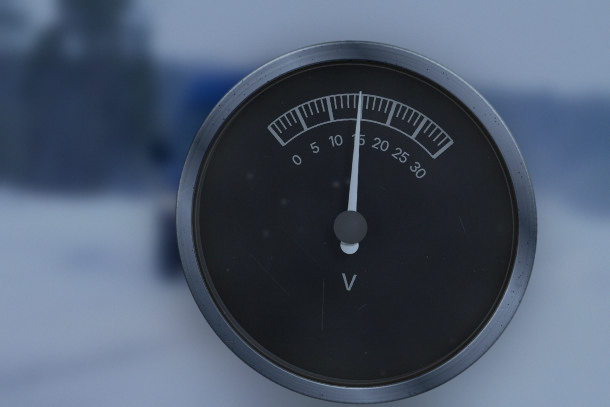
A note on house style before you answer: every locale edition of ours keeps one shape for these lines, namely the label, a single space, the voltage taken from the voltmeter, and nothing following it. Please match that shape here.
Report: 15 V
